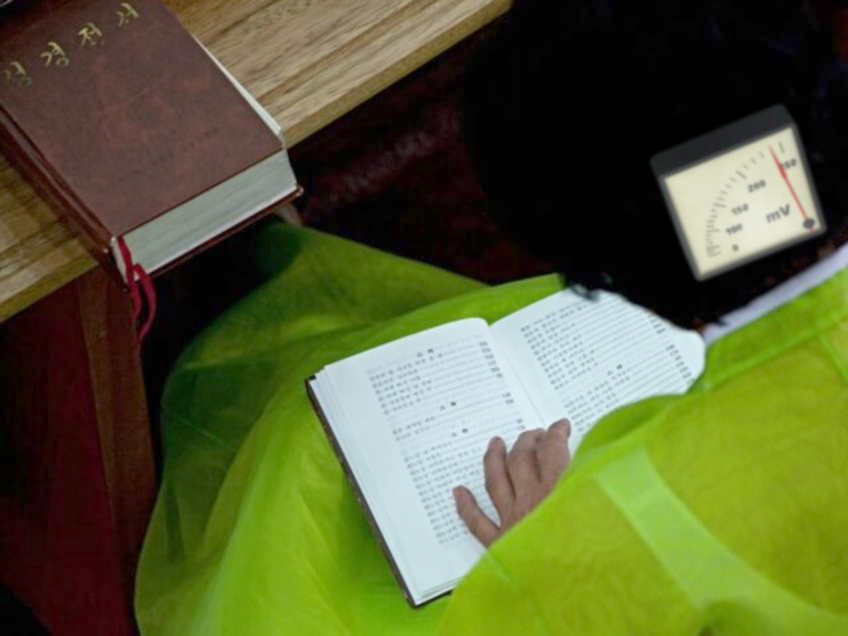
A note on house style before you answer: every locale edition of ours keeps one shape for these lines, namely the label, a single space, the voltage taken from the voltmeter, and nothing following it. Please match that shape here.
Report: 240 mV
